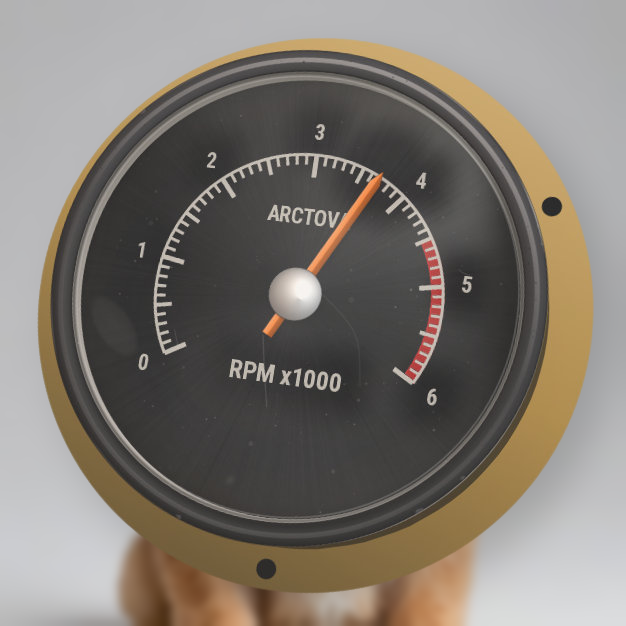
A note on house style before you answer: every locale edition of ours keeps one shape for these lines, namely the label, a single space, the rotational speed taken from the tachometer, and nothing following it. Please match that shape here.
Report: 3700 rpm
